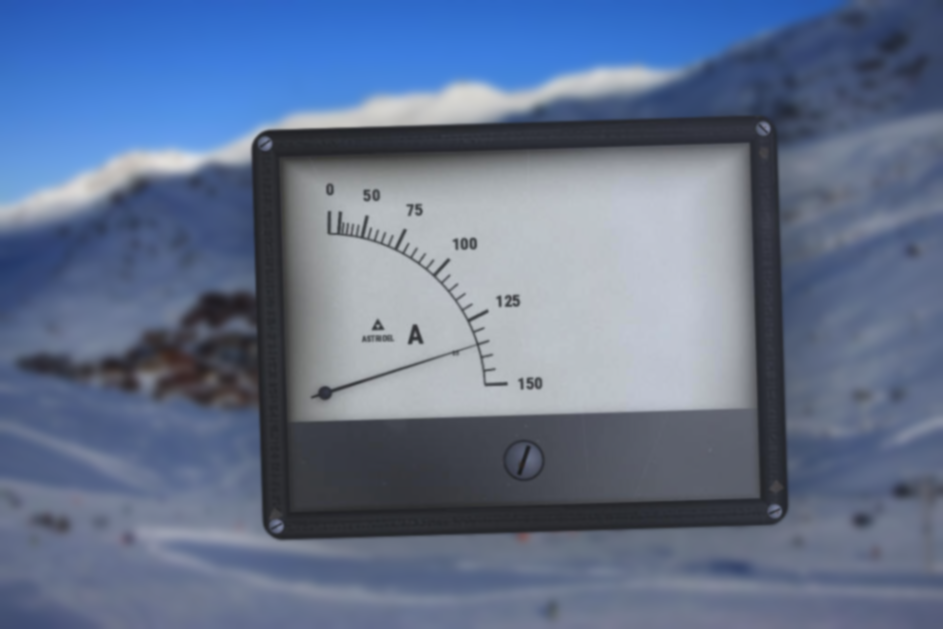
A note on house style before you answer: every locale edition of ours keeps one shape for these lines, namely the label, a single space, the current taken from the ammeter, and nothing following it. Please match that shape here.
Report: 135 A
